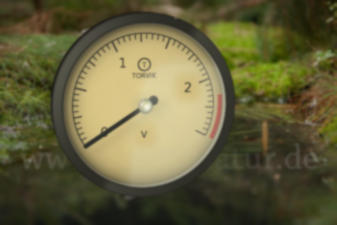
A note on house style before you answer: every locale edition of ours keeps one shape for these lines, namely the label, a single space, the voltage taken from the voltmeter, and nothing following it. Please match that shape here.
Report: 0 V
